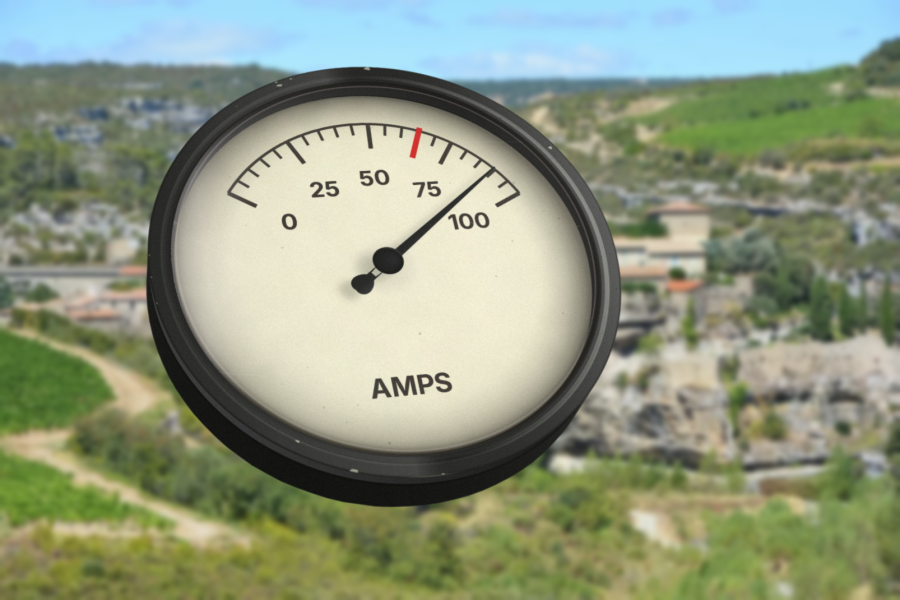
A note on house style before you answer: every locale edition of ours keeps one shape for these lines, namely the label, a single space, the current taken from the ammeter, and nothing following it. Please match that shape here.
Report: 90 A
